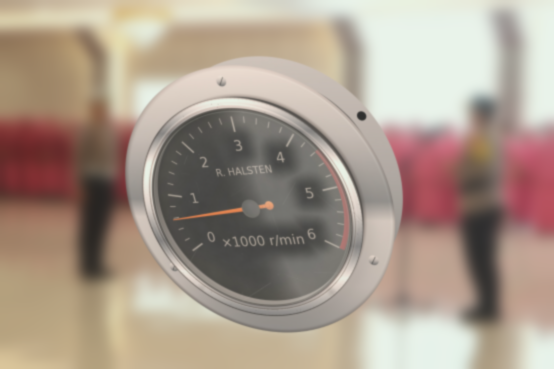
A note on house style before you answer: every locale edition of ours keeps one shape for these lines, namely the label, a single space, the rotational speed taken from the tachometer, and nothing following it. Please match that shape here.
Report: 600 rpm
